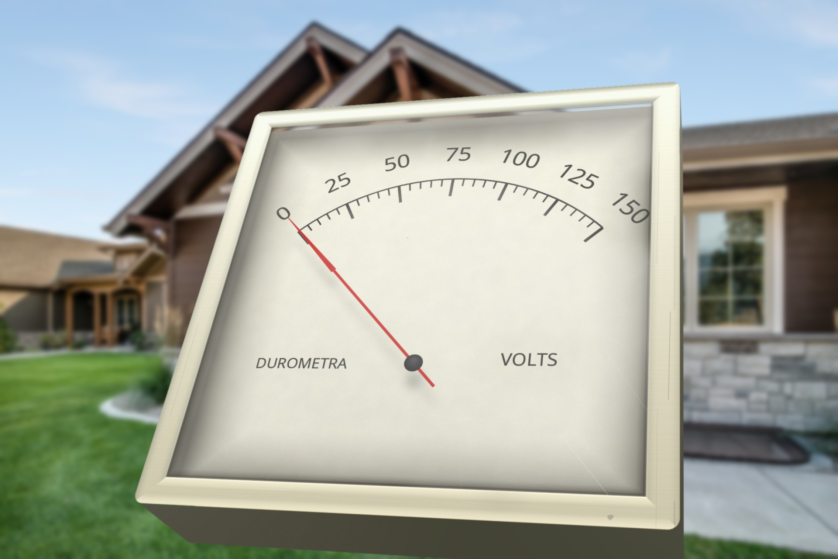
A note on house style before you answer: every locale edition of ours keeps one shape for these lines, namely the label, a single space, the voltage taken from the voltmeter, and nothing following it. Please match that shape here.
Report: 0 V
